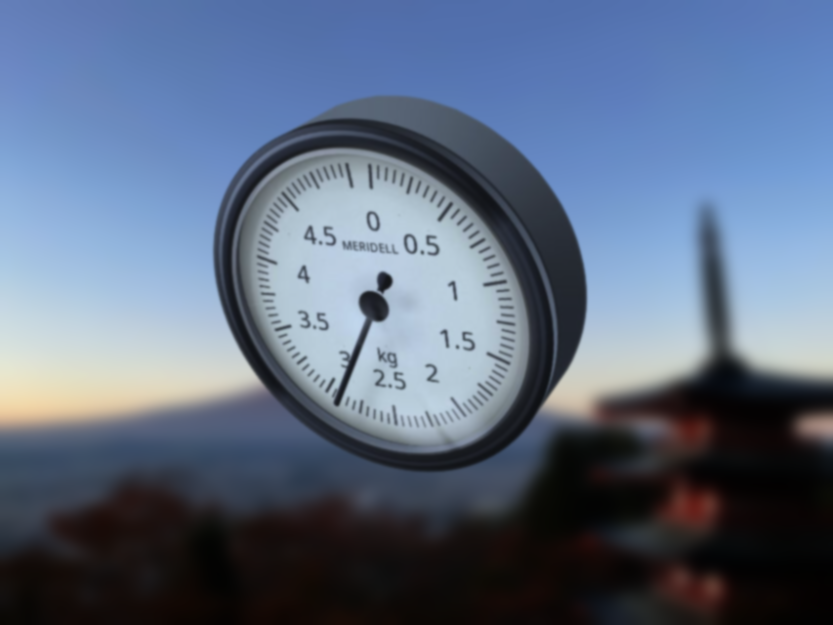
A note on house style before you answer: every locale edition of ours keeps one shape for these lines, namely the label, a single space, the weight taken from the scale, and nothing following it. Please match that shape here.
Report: 2.9 kg
